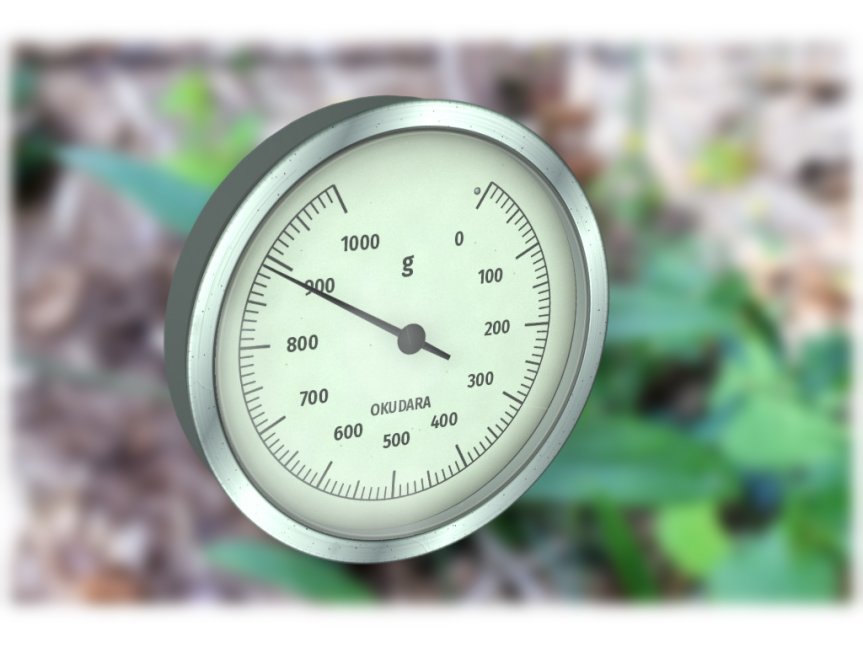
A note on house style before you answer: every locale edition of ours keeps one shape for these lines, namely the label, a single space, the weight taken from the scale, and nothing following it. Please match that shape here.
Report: 890 g
